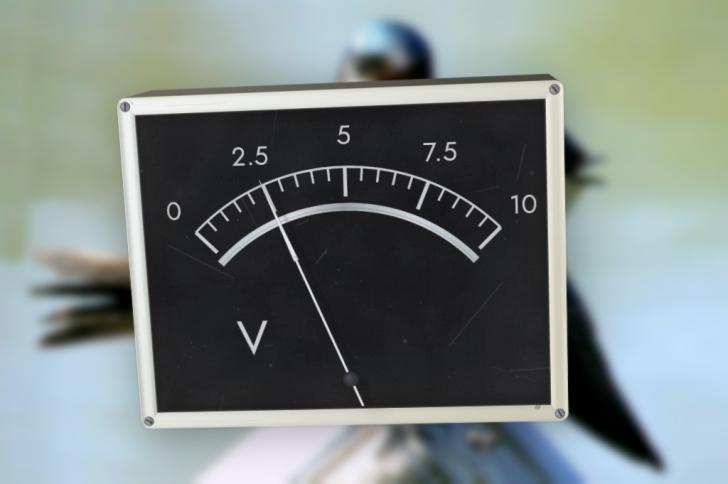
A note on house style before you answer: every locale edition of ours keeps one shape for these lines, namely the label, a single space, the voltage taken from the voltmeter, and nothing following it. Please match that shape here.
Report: 2.5 V
